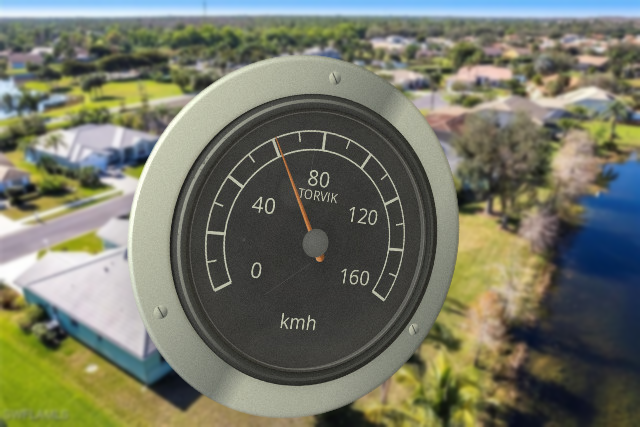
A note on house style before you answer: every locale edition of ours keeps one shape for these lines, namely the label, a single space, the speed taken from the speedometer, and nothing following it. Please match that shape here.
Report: 60 km/h
